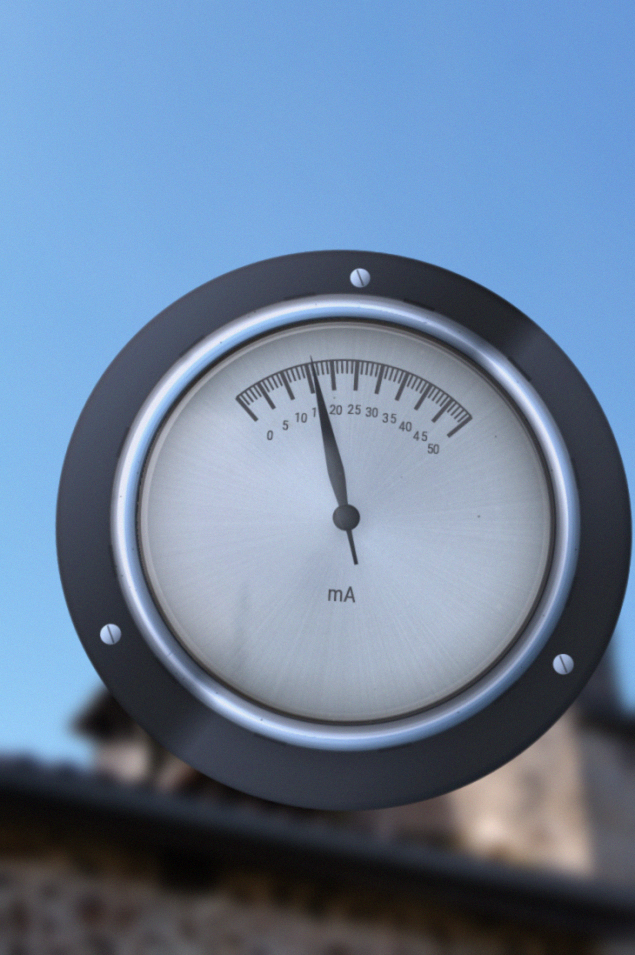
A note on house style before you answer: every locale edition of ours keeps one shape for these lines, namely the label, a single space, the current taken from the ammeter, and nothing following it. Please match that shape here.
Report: 16 mA
